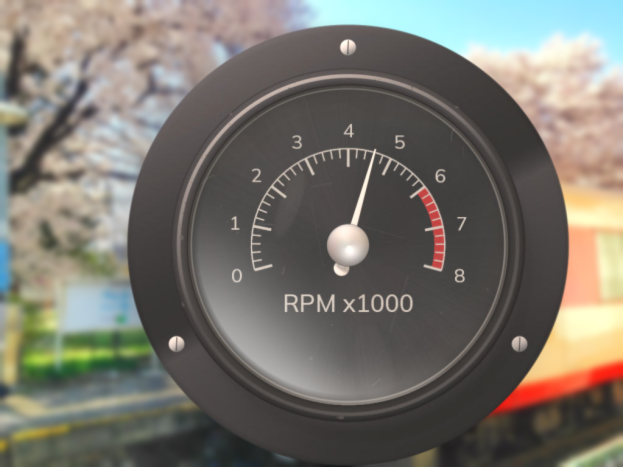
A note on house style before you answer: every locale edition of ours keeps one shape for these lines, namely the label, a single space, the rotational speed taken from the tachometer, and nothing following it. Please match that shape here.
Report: 4600 rpm
